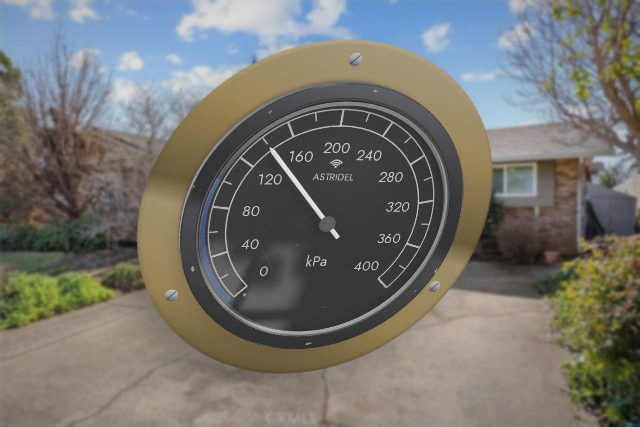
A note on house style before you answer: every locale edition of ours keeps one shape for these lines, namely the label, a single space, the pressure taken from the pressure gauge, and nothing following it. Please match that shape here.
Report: 140 kPa
